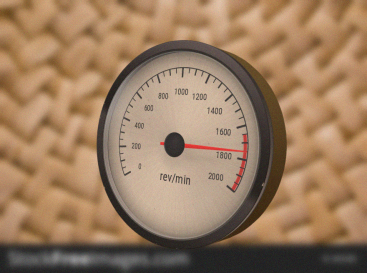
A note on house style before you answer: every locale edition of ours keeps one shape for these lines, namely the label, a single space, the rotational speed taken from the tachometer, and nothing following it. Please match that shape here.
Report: 1750 rpm
